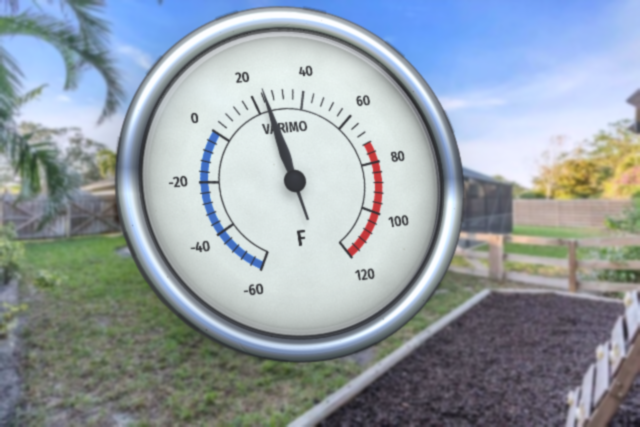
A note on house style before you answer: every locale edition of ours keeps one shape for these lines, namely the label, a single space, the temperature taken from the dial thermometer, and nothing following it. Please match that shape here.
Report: 24 °F
